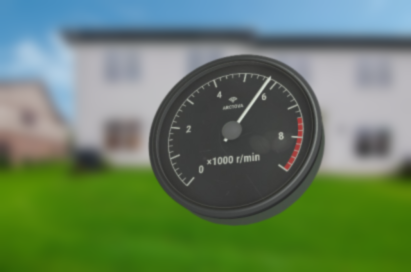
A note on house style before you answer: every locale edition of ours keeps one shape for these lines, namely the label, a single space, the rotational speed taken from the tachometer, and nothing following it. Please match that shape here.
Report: 5800 rpm
